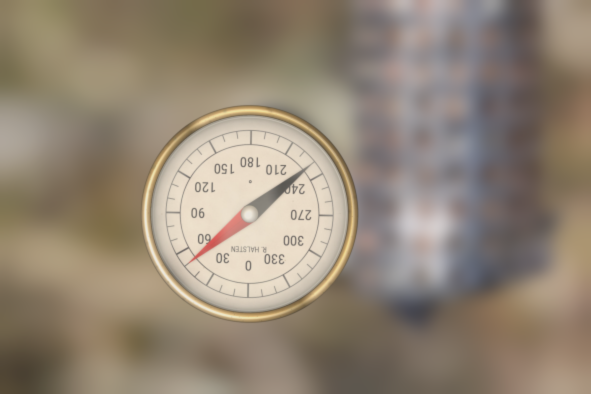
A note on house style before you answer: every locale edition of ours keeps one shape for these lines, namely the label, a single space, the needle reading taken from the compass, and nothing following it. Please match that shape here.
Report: 50 °
